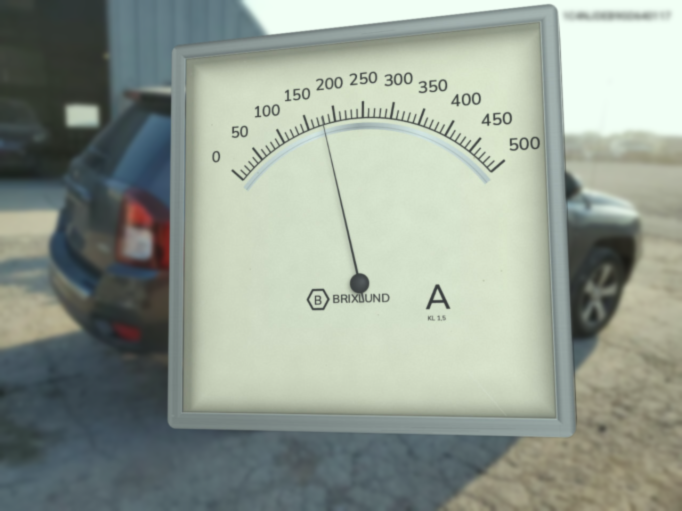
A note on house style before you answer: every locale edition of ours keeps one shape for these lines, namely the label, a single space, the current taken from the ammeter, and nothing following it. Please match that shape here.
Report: 180 A
